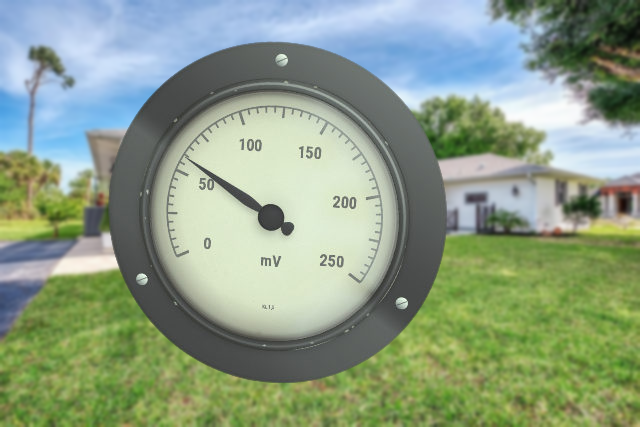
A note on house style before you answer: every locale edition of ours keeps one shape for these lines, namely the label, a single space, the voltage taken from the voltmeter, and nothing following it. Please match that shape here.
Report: 60 mV
